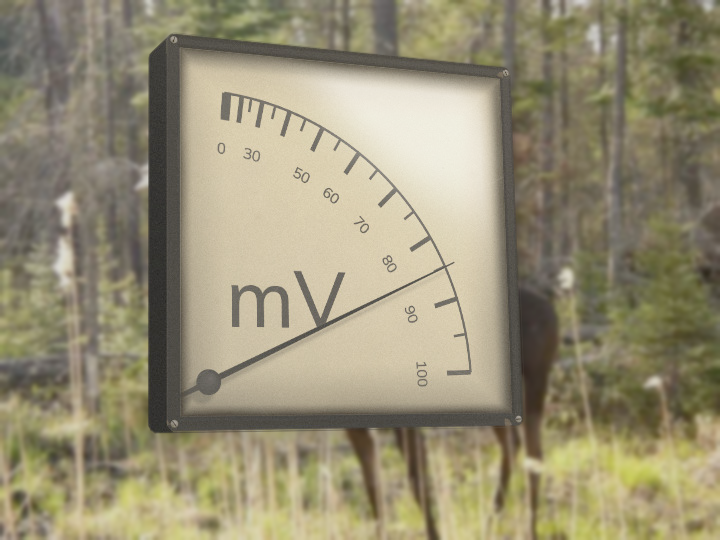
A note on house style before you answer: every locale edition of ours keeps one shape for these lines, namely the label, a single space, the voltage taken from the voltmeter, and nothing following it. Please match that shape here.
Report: 85 mV
